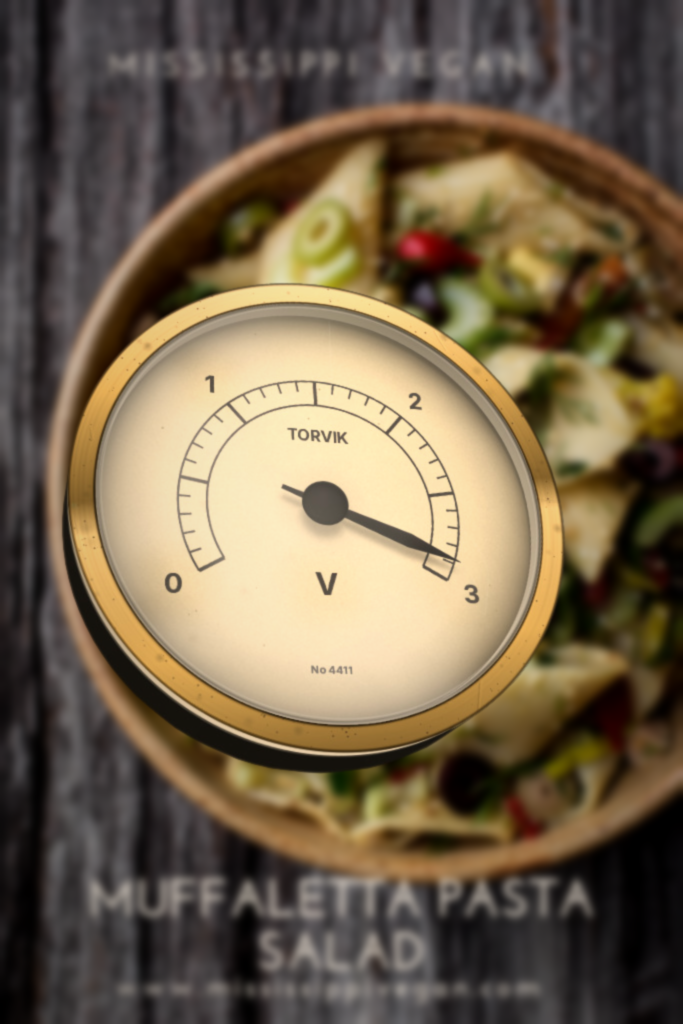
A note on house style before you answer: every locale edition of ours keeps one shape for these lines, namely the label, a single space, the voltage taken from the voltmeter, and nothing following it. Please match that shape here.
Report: 2.9 V
